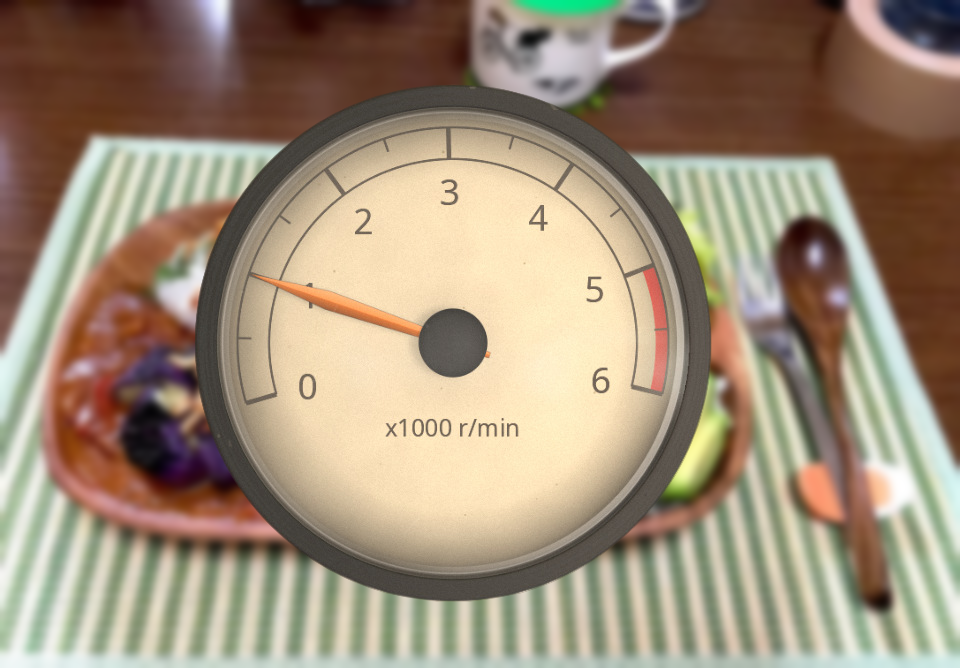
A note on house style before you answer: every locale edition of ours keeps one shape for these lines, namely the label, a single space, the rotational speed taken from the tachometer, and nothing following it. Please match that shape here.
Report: 1000 rpm
